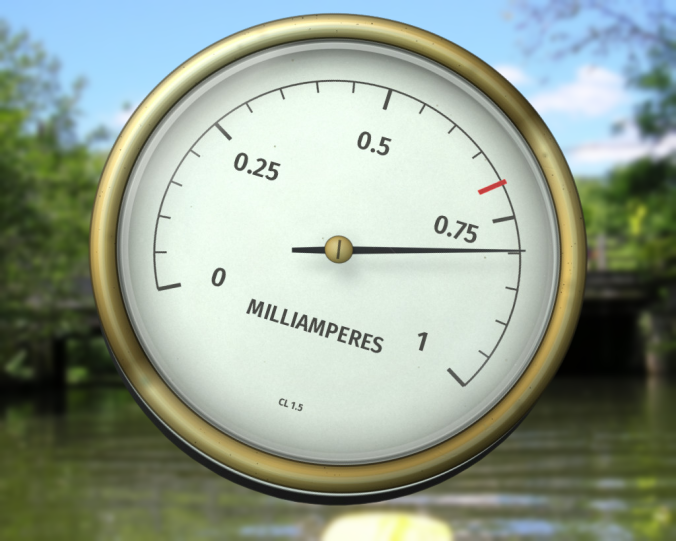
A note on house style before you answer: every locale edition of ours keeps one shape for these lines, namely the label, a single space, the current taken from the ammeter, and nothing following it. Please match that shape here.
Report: 0.8 mA
